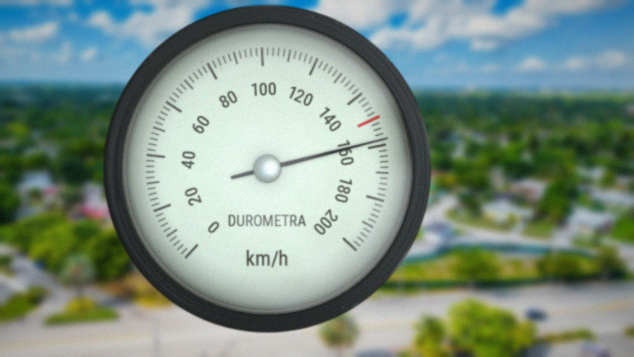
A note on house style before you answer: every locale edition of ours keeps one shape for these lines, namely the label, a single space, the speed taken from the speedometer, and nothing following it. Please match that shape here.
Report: 158 km/h
